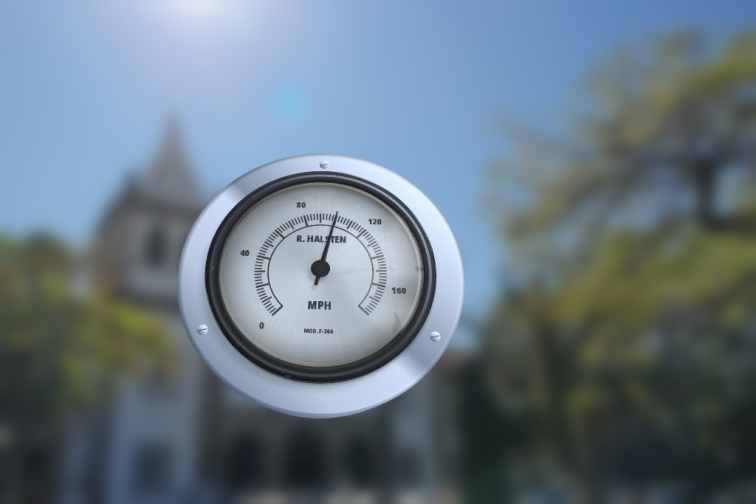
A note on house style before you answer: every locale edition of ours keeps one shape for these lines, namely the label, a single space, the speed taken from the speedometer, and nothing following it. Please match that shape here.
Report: 100 mph
